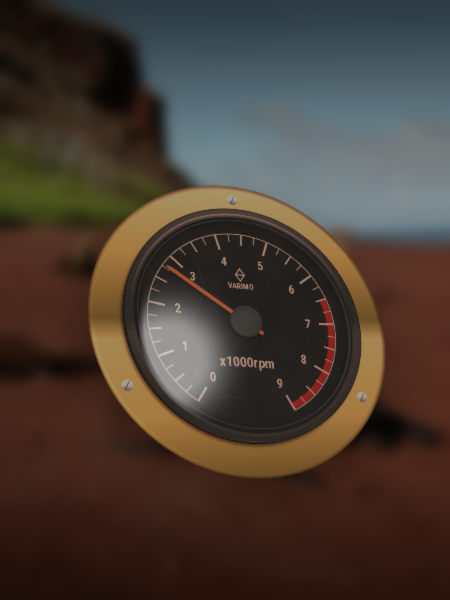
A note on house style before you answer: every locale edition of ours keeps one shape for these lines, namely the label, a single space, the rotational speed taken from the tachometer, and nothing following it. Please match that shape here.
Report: 2750 rpm
